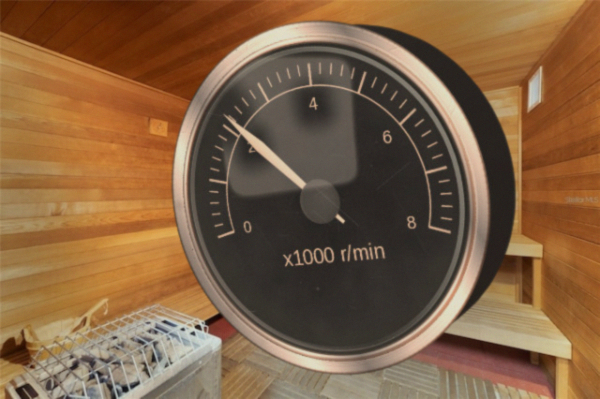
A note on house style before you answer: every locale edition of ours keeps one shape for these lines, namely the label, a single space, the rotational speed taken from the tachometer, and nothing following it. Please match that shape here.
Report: 2200 rpm
